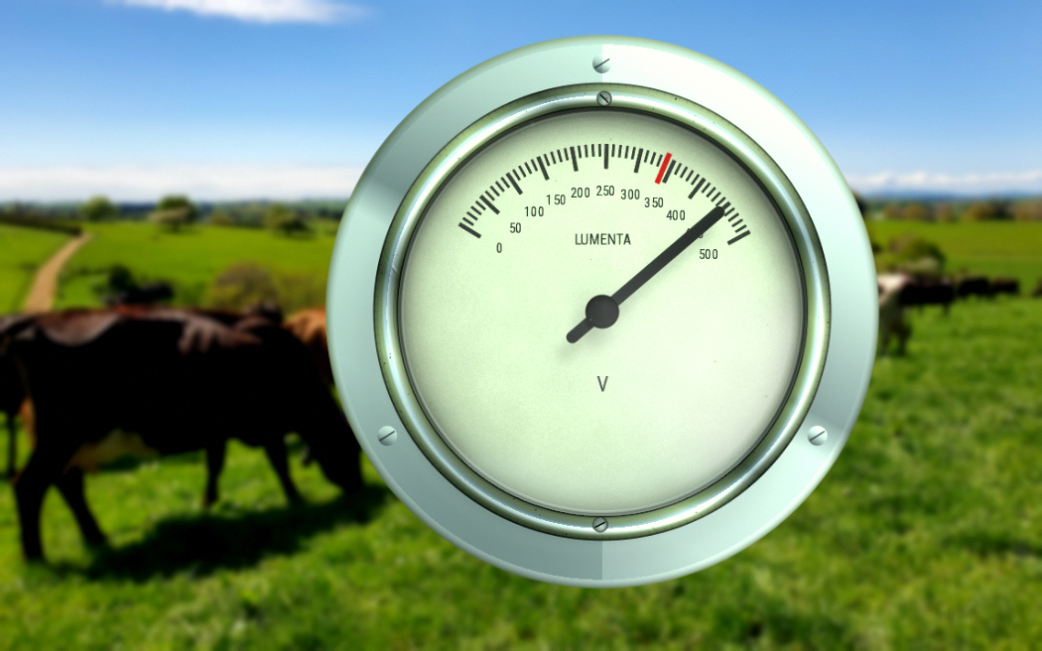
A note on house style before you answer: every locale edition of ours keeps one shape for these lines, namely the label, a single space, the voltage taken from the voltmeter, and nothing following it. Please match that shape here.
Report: 450 V
